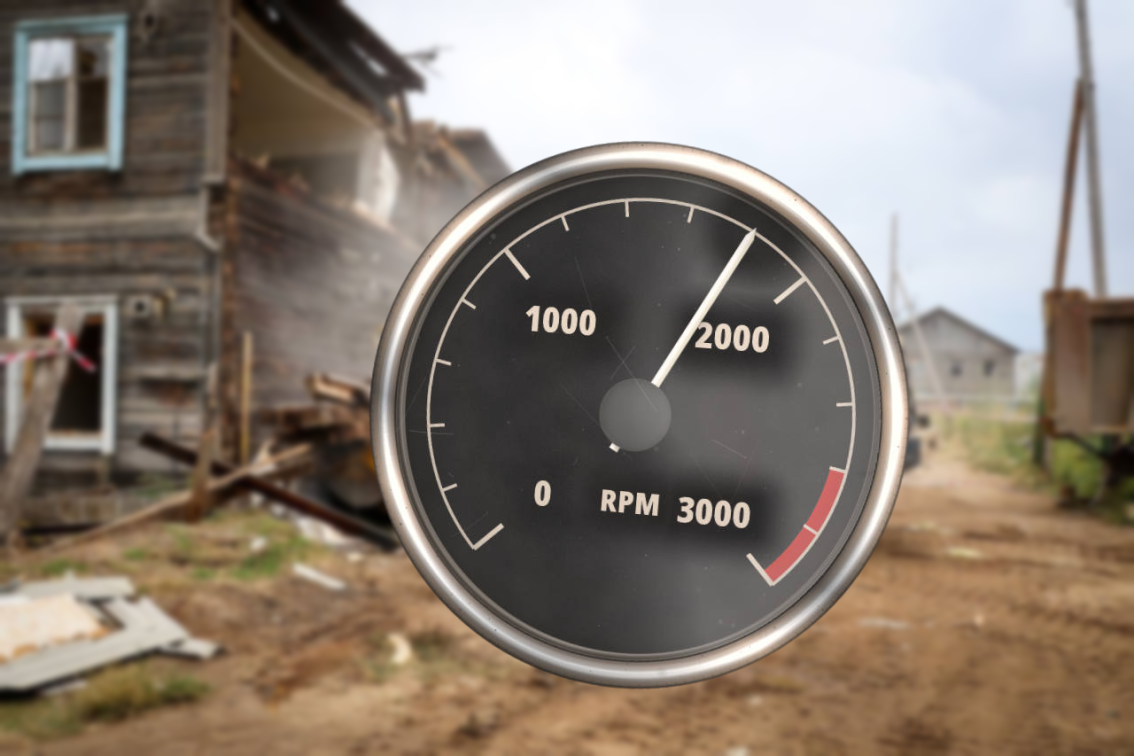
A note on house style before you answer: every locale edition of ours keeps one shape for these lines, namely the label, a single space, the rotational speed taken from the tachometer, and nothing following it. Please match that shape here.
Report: 1800 rpm
